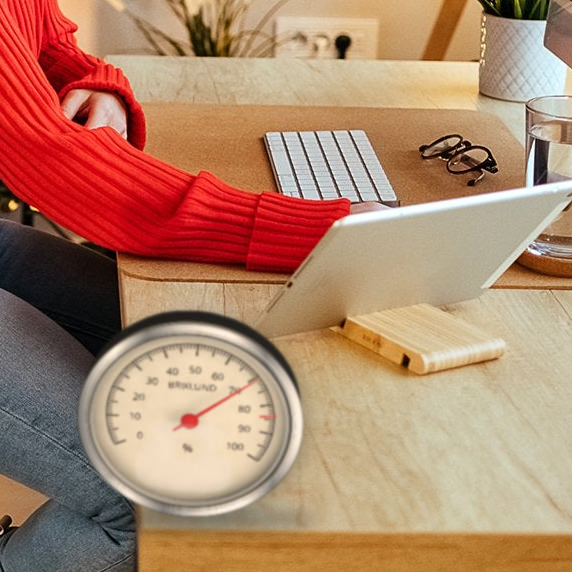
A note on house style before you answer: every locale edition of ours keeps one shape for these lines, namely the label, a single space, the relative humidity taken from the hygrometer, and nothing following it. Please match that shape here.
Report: 70 %
